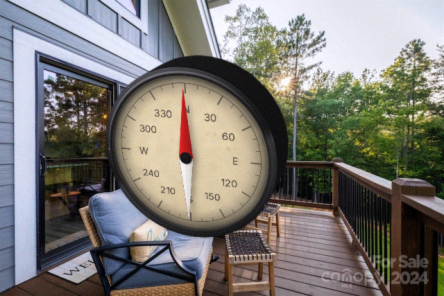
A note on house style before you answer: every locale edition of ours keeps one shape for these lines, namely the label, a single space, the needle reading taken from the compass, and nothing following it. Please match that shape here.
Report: 0 °
